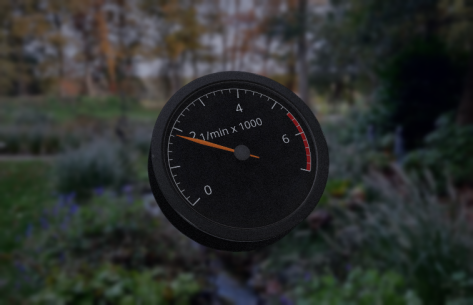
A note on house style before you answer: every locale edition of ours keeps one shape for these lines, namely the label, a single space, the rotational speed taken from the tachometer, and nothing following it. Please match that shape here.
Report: 1800 rpm
